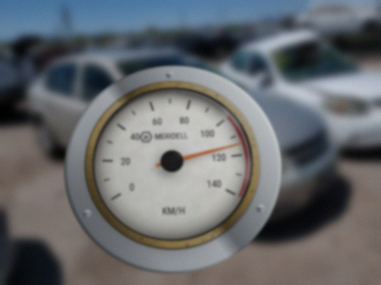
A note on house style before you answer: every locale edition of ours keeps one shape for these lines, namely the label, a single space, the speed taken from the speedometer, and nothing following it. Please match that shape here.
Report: 115 km/h
